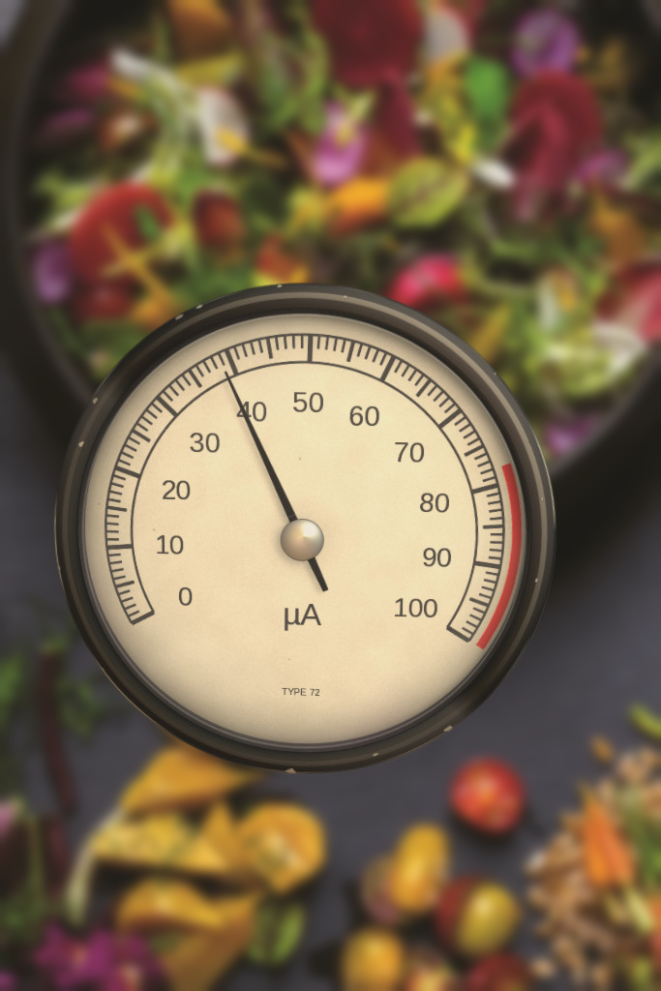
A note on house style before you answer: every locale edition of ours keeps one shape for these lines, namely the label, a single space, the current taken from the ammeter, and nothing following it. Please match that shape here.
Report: 39 µA
